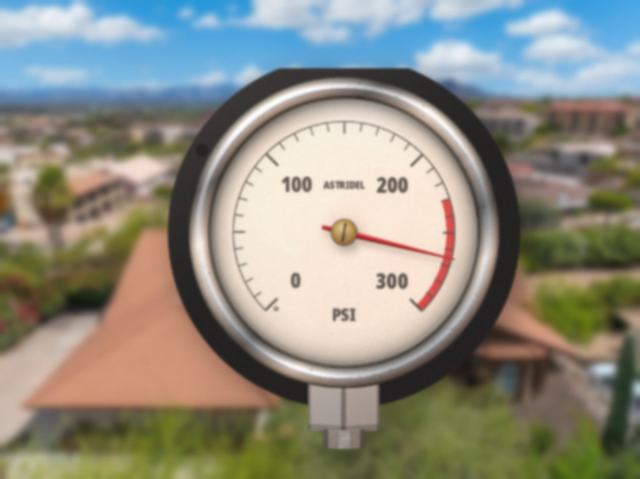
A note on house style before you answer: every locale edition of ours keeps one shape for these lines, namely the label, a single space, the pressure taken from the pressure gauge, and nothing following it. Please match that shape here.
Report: 265 psi
